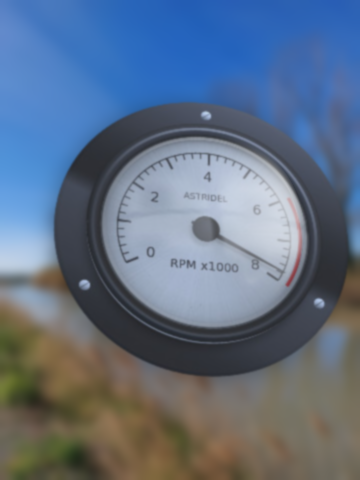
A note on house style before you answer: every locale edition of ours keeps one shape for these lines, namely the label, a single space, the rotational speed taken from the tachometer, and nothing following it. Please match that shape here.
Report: 7800 rpm
